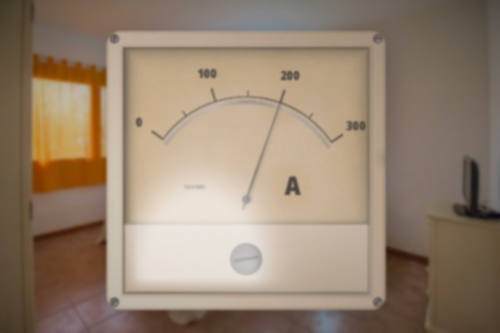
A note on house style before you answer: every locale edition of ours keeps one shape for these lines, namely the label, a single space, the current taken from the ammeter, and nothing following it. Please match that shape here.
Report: 200 A
